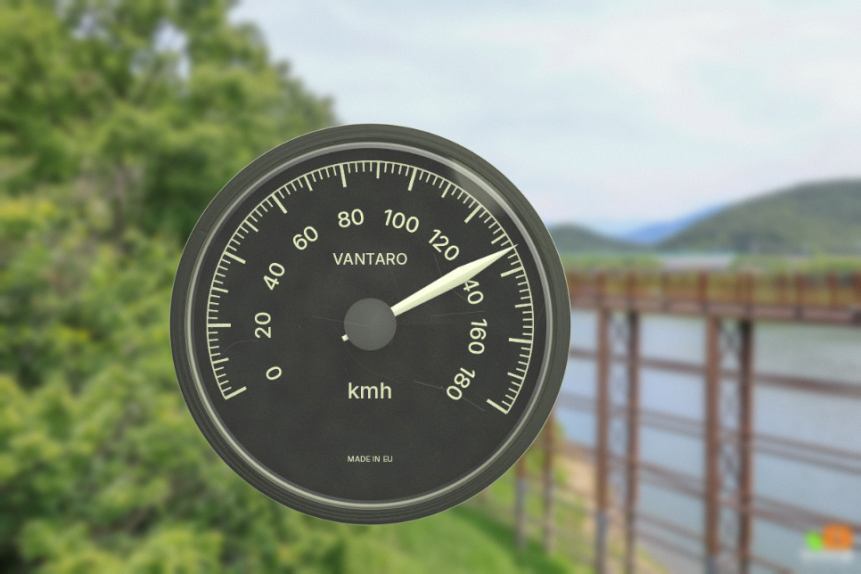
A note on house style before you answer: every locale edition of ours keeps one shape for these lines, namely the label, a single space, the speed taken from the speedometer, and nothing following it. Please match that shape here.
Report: 134 km/h
